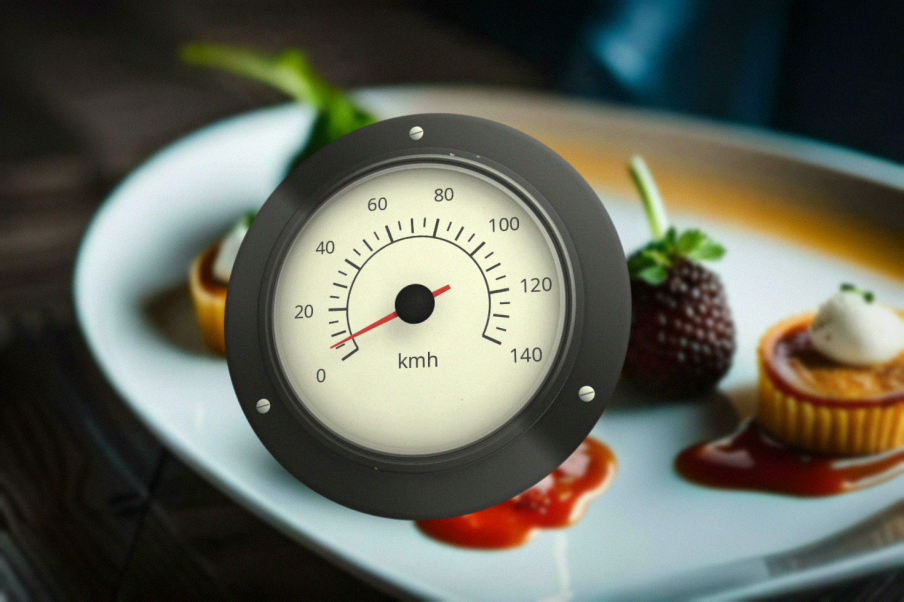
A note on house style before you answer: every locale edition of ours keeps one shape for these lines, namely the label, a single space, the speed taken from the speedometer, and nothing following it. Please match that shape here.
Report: 5 km/h
